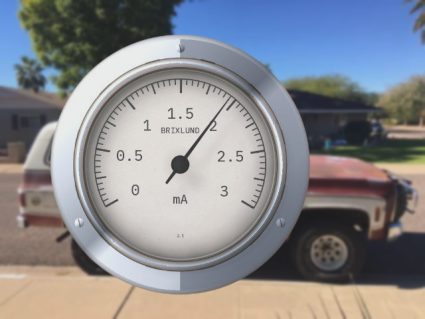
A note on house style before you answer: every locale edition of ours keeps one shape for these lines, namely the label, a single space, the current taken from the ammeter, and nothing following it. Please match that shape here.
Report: 1.95 mA
